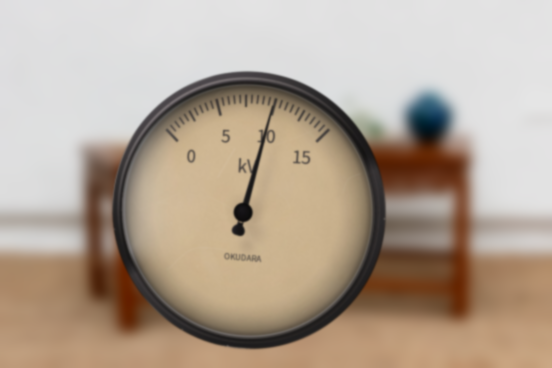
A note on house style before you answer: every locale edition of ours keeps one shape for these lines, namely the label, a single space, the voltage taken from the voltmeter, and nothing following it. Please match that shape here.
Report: 10 kV
